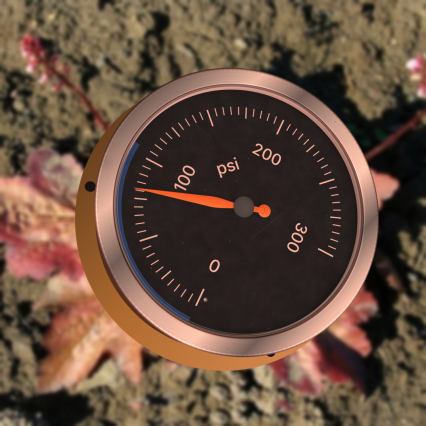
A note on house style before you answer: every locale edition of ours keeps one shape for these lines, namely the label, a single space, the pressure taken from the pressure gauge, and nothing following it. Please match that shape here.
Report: 80 psi
